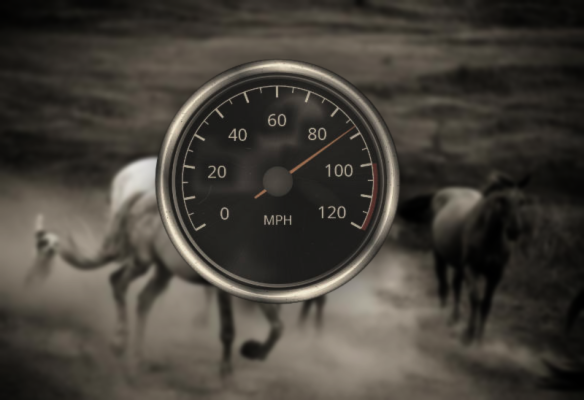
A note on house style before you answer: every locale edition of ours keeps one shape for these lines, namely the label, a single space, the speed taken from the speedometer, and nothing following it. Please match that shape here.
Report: 87.5 mph
